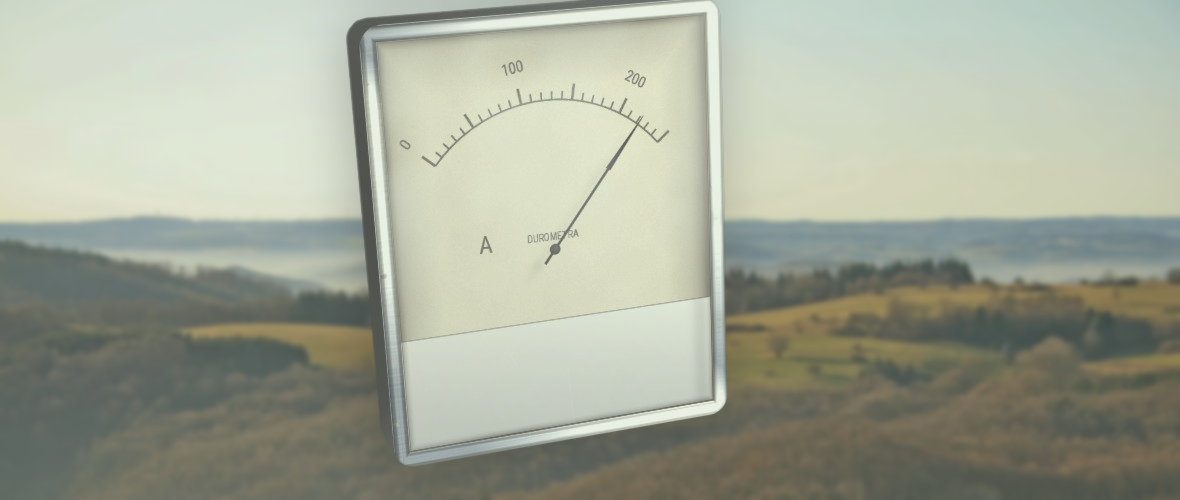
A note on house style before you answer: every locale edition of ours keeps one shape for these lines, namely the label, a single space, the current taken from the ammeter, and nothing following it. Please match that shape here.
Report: 220 A
